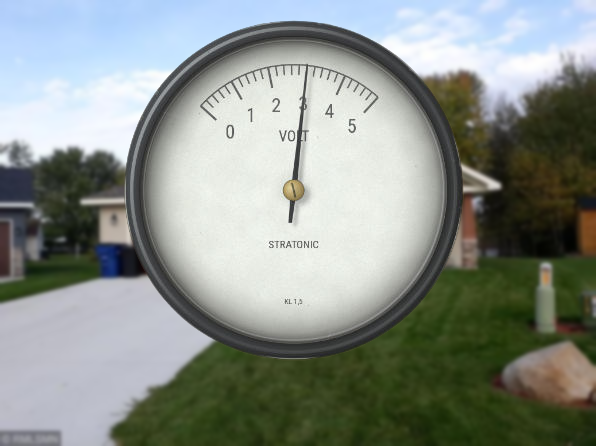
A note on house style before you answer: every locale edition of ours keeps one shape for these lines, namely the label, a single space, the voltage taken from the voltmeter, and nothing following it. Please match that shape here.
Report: 3 V
